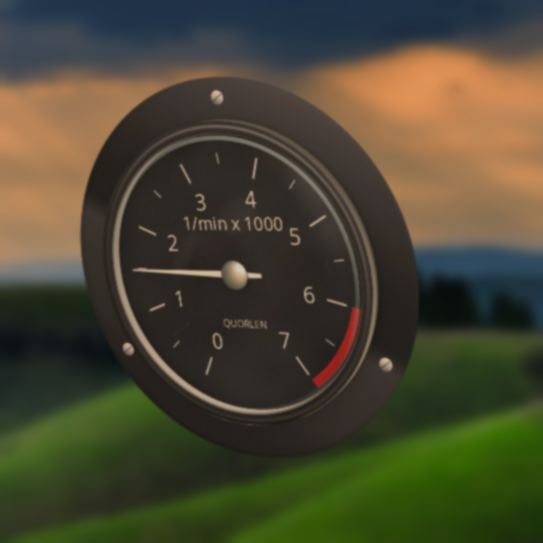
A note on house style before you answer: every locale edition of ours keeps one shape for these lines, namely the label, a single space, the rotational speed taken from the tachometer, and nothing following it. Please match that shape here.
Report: 1500 rpm
